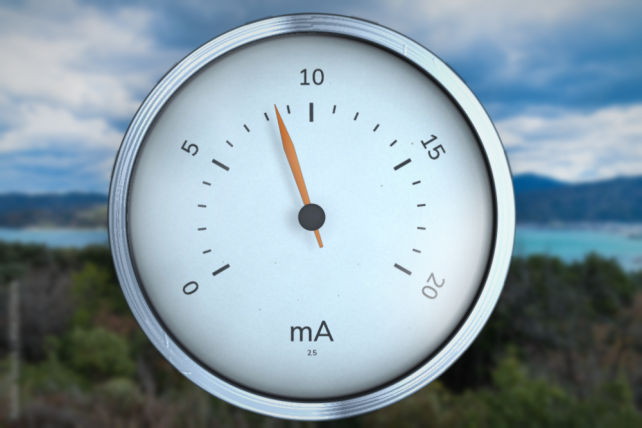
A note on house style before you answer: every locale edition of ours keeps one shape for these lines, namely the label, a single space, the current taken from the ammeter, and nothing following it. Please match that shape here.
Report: 8.5 mA
